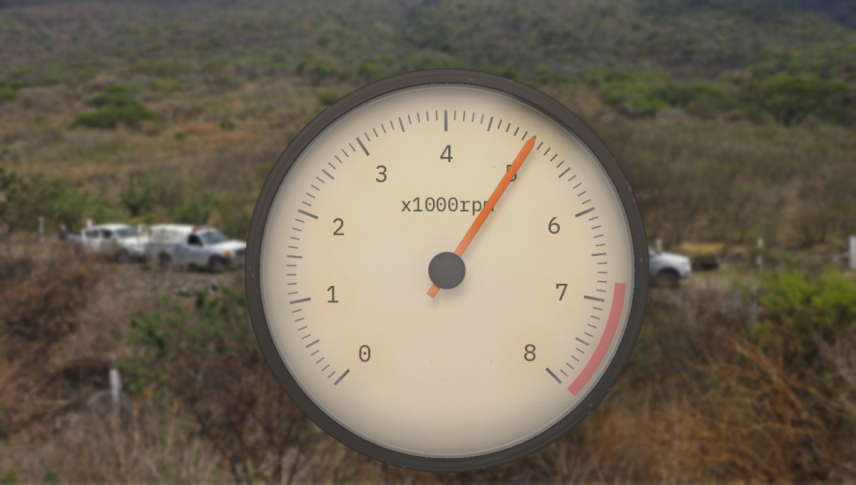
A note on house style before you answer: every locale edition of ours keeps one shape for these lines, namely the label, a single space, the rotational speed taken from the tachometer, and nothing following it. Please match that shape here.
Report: 5000 rpm
